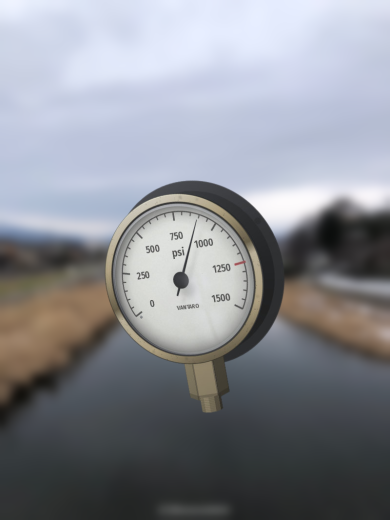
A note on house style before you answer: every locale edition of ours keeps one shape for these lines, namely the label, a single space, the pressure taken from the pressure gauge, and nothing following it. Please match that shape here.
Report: 900 psi
